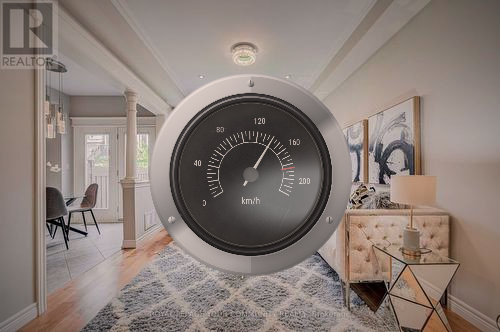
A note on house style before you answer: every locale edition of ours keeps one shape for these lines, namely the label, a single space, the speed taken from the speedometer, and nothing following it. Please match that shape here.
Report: 140 km/h
